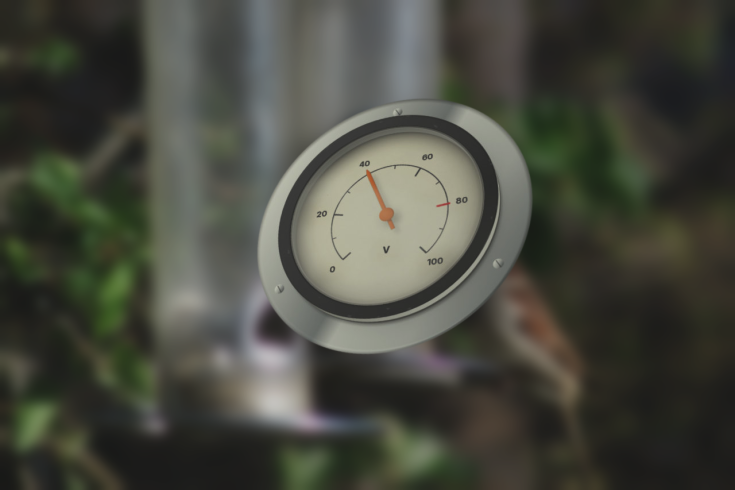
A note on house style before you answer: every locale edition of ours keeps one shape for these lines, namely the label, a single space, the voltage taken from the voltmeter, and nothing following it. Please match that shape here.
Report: 40 V
